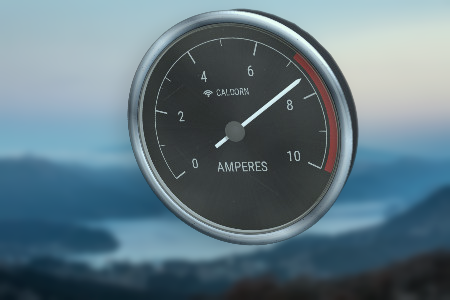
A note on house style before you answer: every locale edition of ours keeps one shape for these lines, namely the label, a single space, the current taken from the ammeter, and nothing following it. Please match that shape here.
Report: 7.5 A
